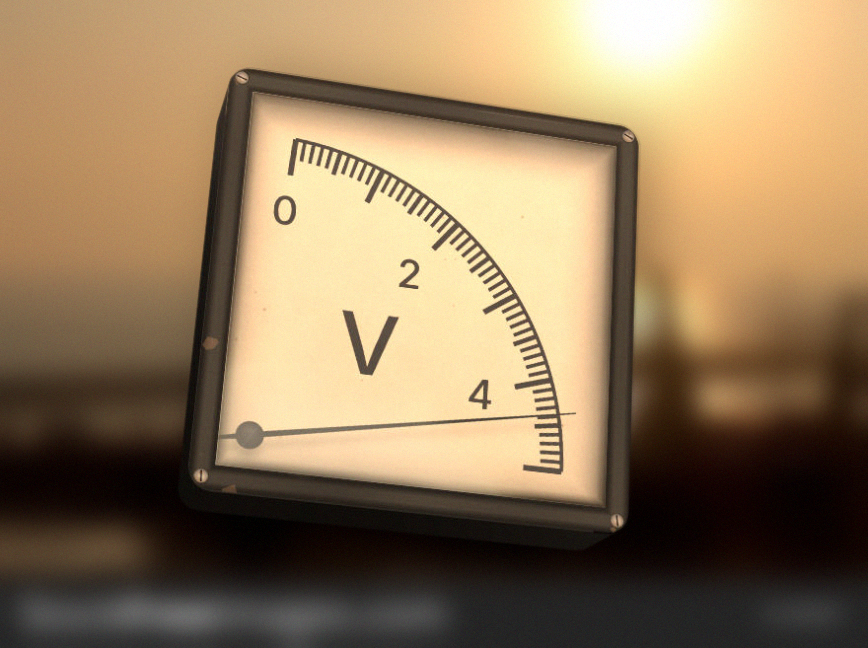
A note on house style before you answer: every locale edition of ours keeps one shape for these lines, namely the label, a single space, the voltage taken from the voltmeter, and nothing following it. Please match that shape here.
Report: 4.4 V
